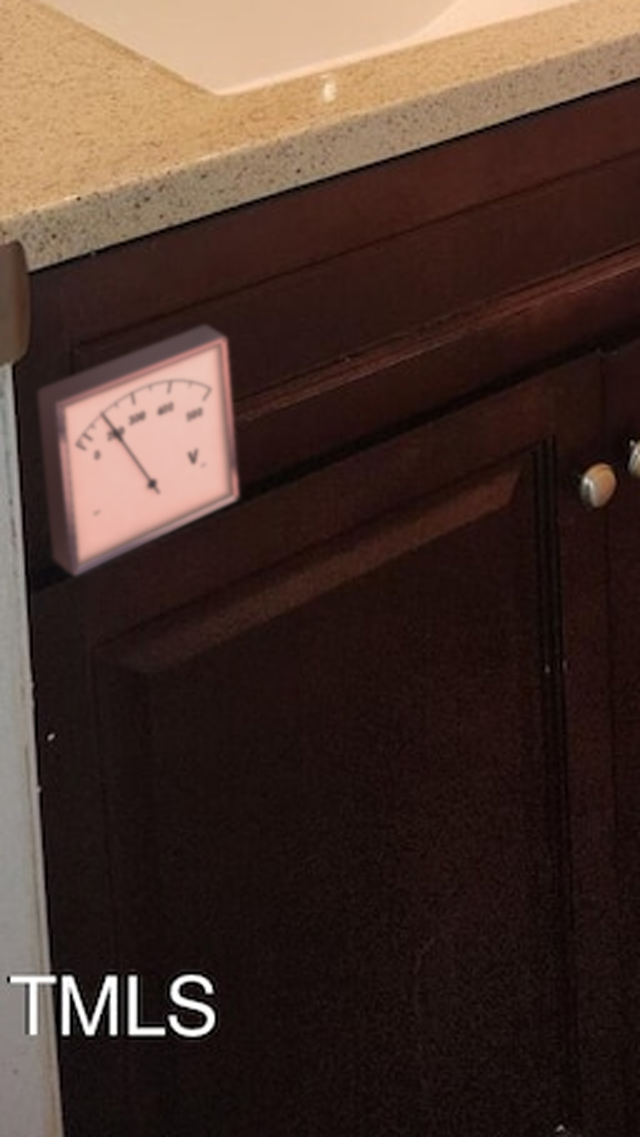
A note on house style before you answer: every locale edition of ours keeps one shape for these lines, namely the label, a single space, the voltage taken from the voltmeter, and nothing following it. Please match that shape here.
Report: 200 V
